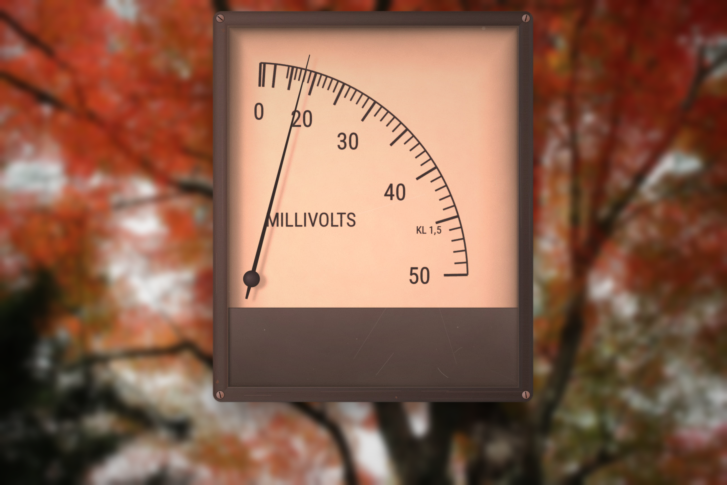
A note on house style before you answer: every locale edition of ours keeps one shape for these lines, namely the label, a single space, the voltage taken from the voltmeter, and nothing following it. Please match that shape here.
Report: 18 mV
